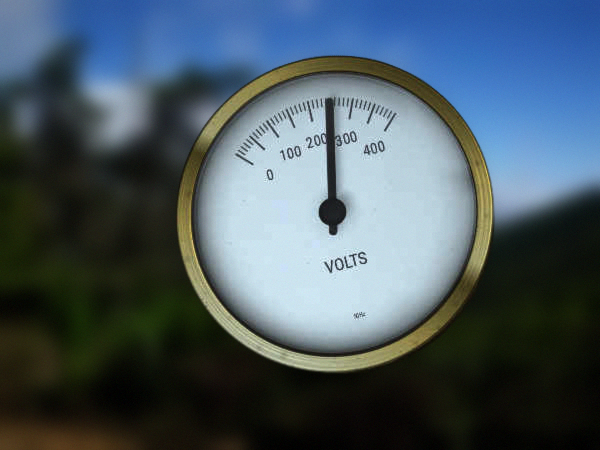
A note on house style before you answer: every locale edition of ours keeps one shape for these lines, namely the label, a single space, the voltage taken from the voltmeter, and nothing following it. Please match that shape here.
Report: 250 V
